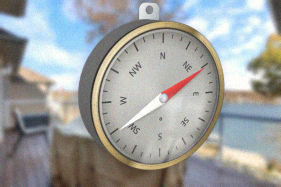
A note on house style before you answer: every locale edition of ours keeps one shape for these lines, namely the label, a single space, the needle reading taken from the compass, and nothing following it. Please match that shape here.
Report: 60 °
